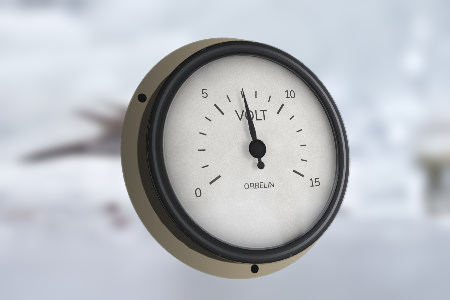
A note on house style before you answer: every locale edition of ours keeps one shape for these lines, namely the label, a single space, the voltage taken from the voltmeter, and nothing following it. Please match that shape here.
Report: 7 V
